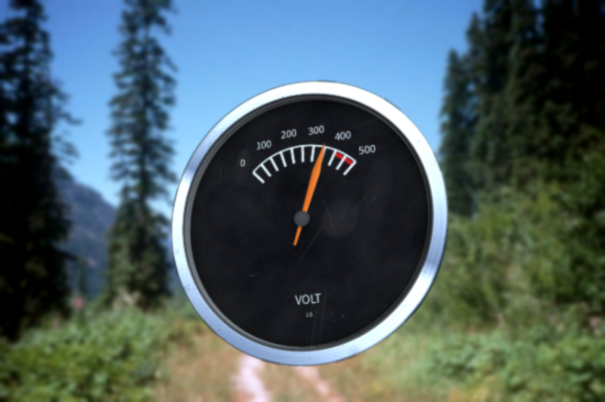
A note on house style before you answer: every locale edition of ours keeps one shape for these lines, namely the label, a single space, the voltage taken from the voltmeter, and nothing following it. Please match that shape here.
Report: 350 V
